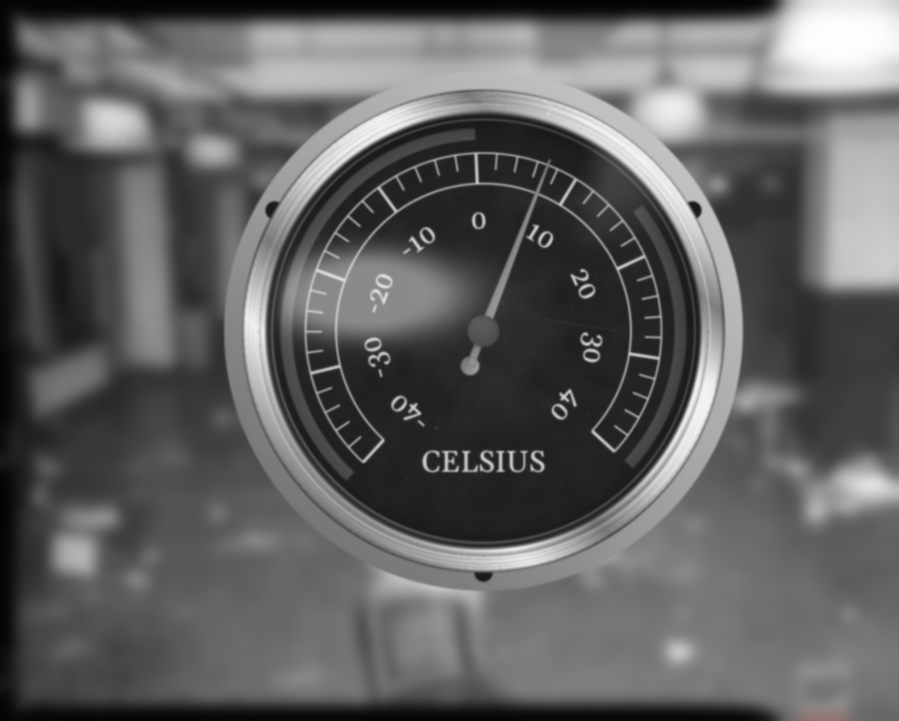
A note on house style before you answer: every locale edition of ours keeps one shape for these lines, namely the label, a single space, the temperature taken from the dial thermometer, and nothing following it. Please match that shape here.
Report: 7 °C
